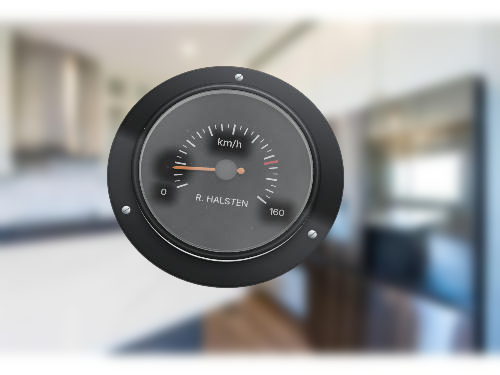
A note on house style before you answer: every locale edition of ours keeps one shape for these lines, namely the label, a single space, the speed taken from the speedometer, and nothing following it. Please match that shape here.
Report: 15 km/h
